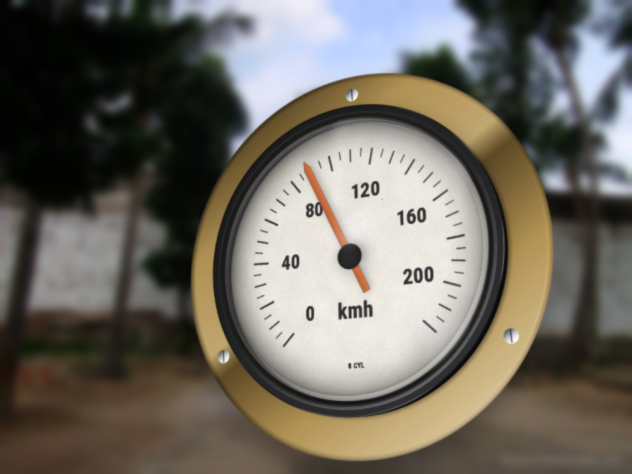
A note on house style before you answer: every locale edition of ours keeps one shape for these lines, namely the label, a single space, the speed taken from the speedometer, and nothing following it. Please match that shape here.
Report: 90 km/h
